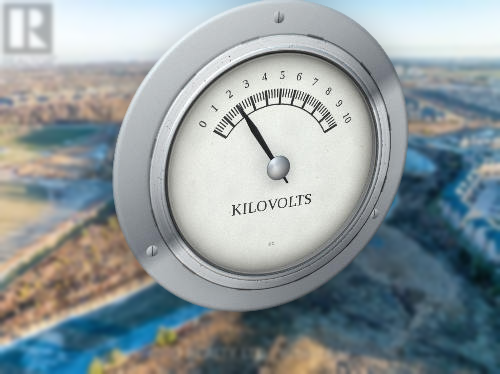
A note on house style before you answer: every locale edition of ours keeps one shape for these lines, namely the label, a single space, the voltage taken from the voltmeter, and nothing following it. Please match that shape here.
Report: 2 kV
